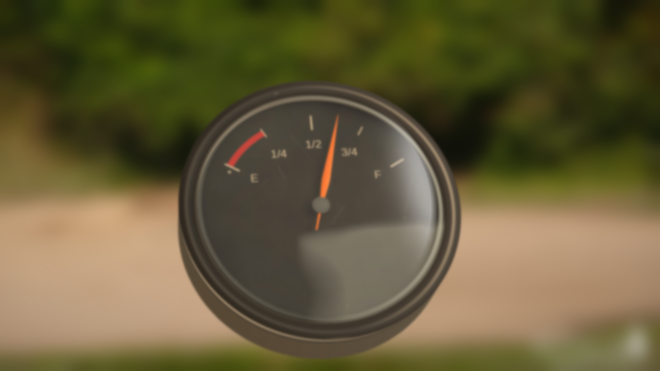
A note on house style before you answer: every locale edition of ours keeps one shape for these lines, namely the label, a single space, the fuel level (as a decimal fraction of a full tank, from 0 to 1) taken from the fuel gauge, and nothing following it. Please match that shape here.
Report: 0.625
